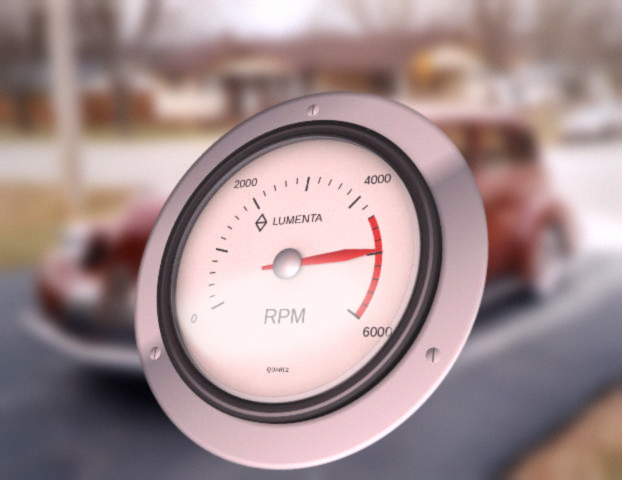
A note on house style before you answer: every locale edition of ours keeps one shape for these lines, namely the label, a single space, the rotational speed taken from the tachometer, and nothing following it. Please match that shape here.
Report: 5000 rpm
